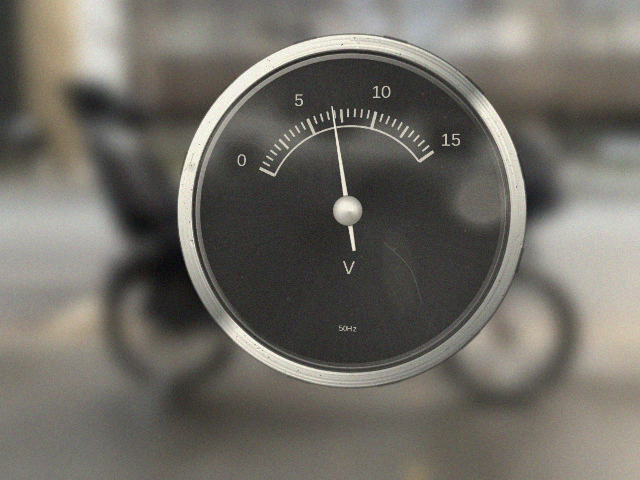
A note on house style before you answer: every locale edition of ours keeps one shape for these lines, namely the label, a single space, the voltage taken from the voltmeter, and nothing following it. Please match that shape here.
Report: 7 V
